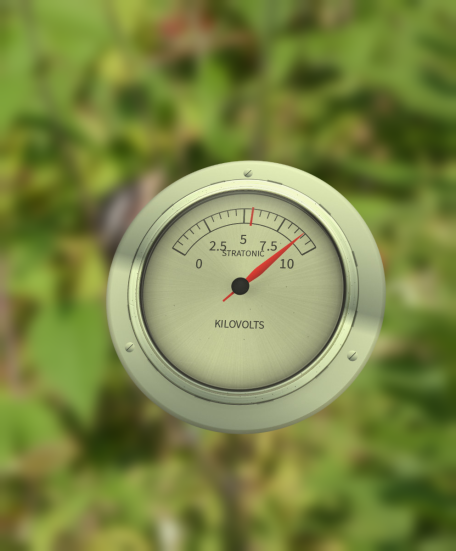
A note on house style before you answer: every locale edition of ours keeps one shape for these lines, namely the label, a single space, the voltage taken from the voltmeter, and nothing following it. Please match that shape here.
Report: 9 kV
